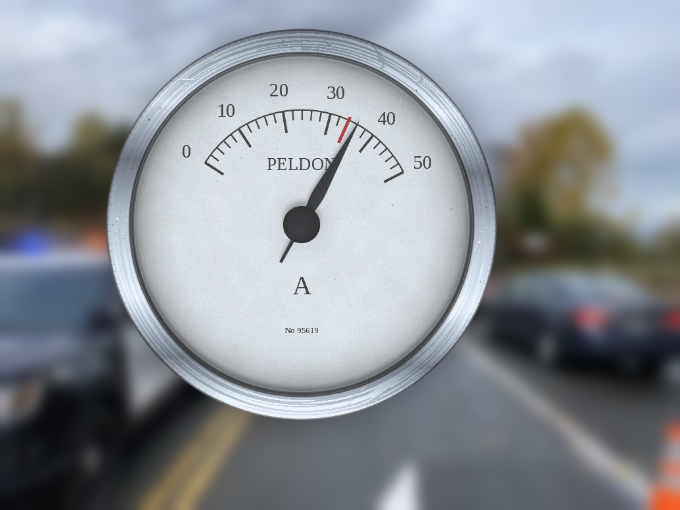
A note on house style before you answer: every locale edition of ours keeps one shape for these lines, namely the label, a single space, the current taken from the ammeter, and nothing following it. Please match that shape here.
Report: 36 A
